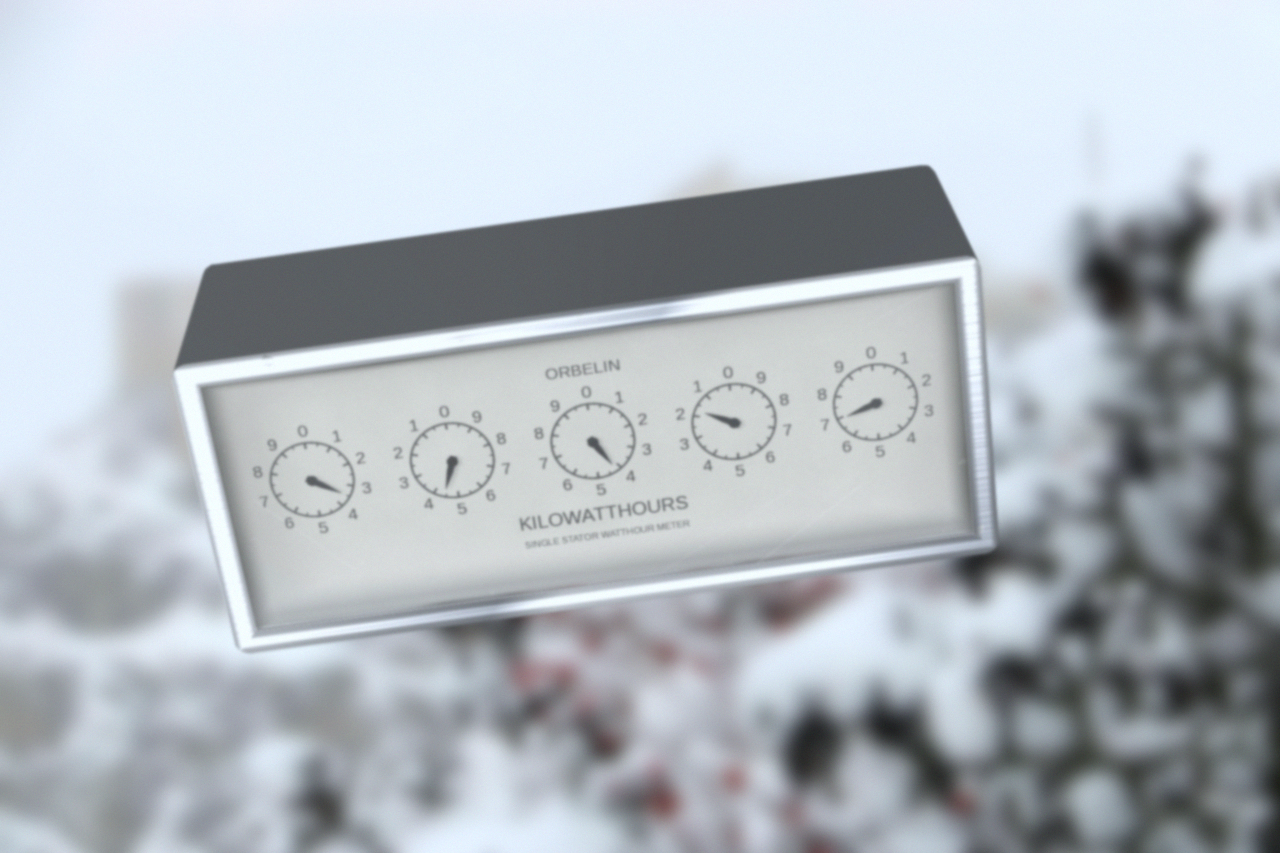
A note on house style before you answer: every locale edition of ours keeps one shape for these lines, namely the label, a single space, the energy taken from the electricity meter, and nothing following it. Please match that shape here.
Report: 34417 kWh
